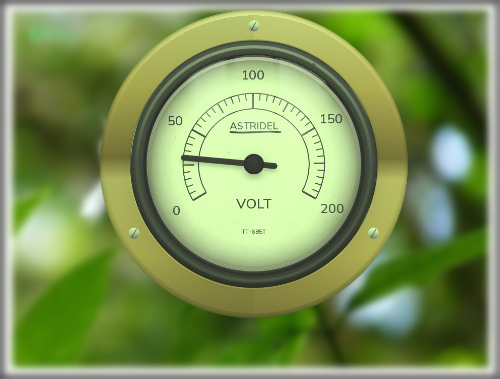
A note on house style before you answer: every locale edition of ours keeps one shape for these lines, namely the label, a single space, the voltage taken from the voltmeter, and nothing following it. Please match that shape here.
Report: 30 V
